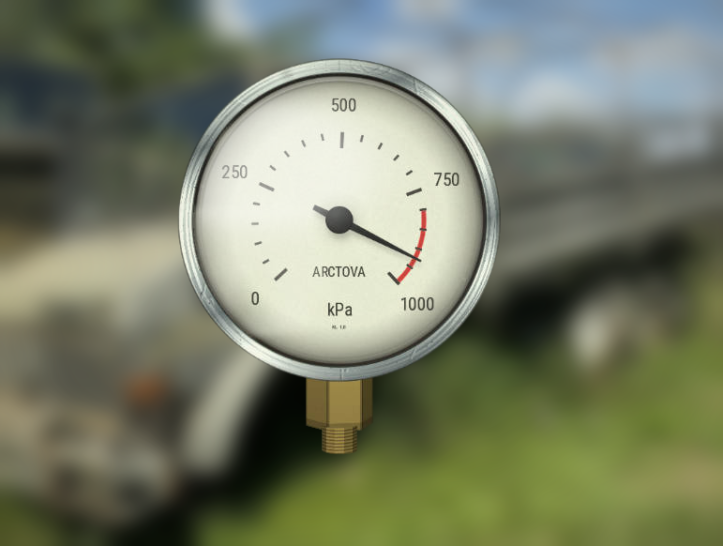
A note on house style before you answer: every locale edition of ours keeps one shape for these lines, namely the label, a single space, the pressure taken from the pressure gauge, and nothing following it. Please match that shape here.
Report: 925 kPa
